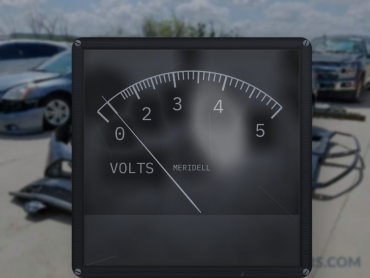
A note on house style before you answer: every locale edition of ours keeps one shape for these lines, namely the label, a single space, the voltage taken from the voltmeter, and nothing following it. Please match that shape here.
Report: 1 V
